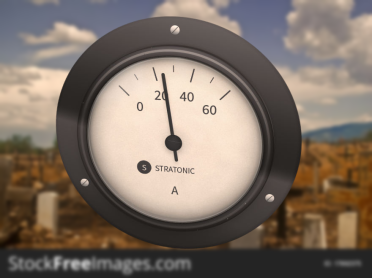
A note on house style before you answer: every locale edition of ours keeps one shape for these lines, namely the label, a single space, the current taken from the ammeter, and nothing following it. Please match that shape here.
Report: 25 A
